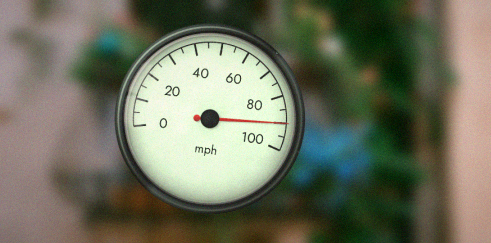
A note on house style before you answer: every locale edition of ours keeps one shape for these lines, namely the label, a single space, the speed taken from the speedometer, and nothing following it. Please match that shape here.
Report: 90 mph
